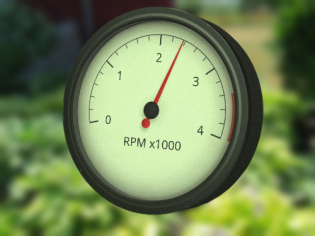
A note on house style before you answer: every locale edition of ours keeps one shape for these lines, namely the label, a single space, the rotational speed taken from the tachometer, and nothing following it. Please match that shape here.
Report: 2400 rpm
